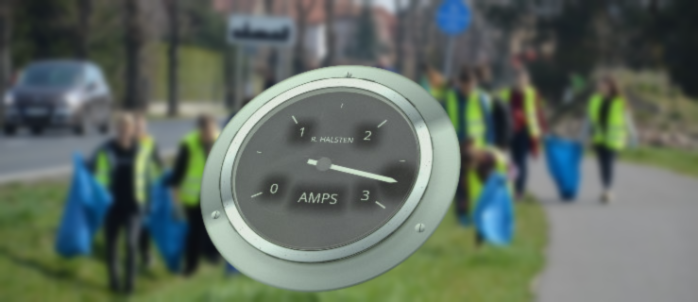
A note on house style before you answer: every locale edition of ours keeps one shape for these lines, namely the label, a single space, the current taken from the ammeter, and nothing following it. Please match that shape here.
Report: 2.75 A
